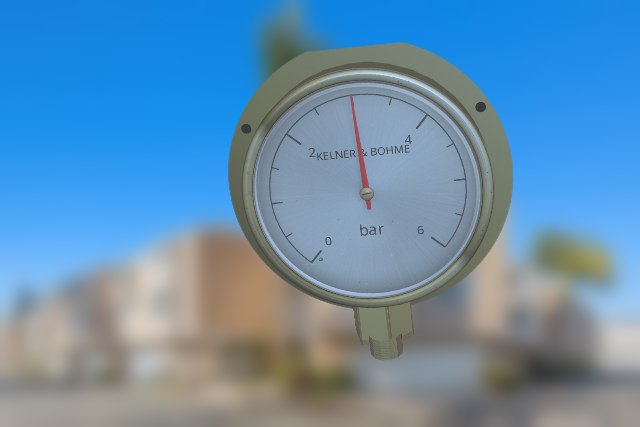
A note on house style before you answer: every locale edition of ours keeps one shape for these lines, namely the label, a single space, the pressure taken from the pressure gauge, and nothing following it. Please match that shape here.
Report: 3 bar
